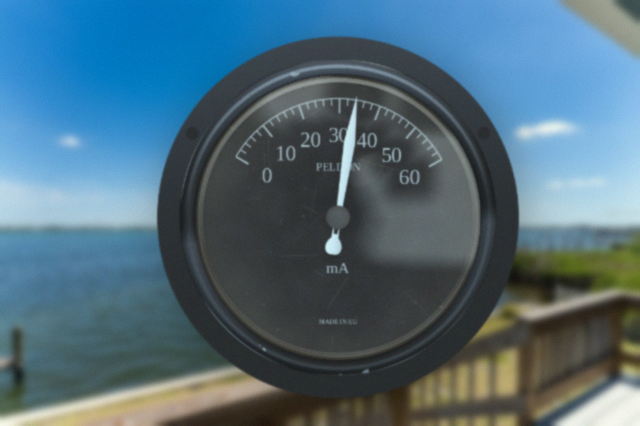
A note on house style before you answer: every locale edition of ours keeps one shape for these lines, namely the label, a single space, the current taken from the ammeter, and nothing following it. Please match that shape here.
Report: 34 mA
